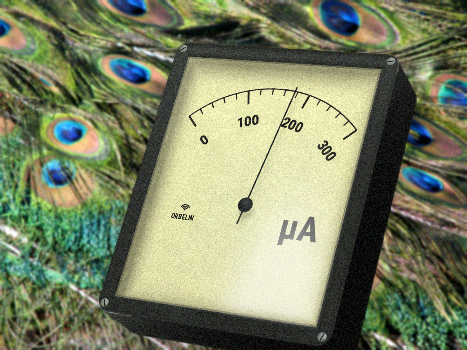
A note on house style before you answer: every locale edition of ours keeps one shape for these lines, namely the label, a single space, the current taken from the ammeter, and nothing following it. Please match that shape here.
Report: 180 µA
